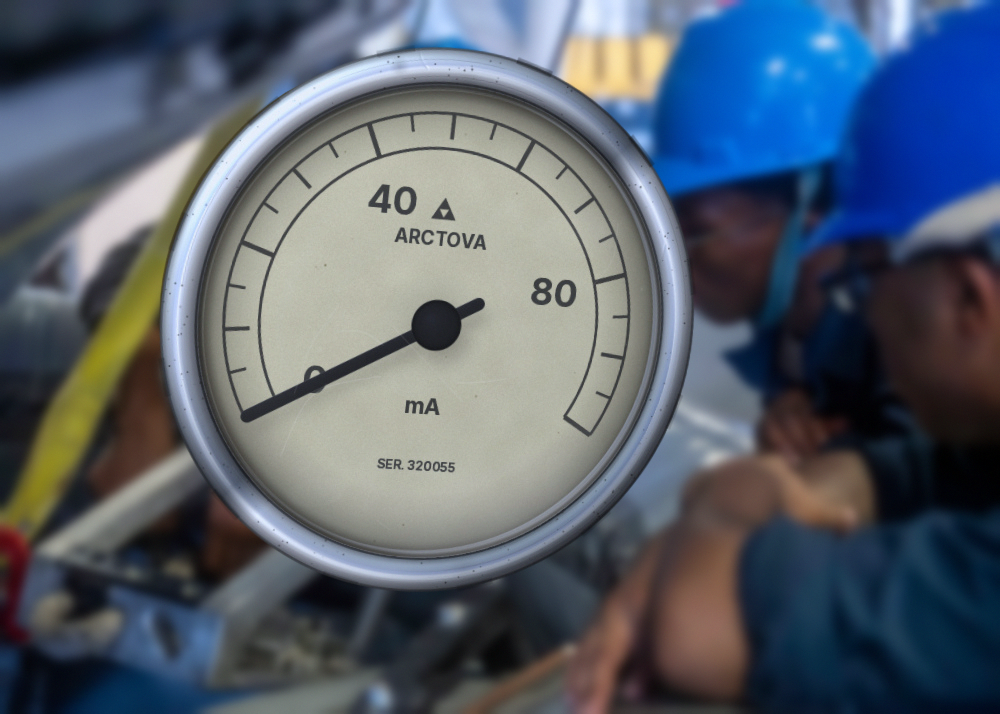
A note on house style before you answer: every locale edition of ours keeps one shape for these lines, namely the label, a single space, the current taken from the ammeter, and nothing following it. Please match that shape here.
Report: 0 mA
